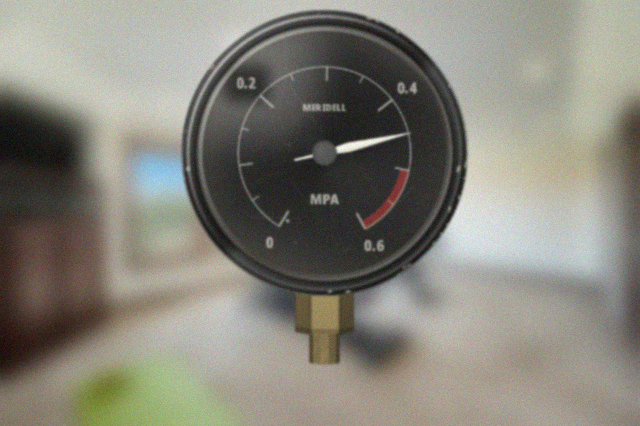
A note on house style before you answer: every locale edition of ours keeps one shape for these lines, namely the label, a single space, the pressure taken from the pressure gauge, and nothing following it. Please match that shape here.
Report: 0.45 MPa
